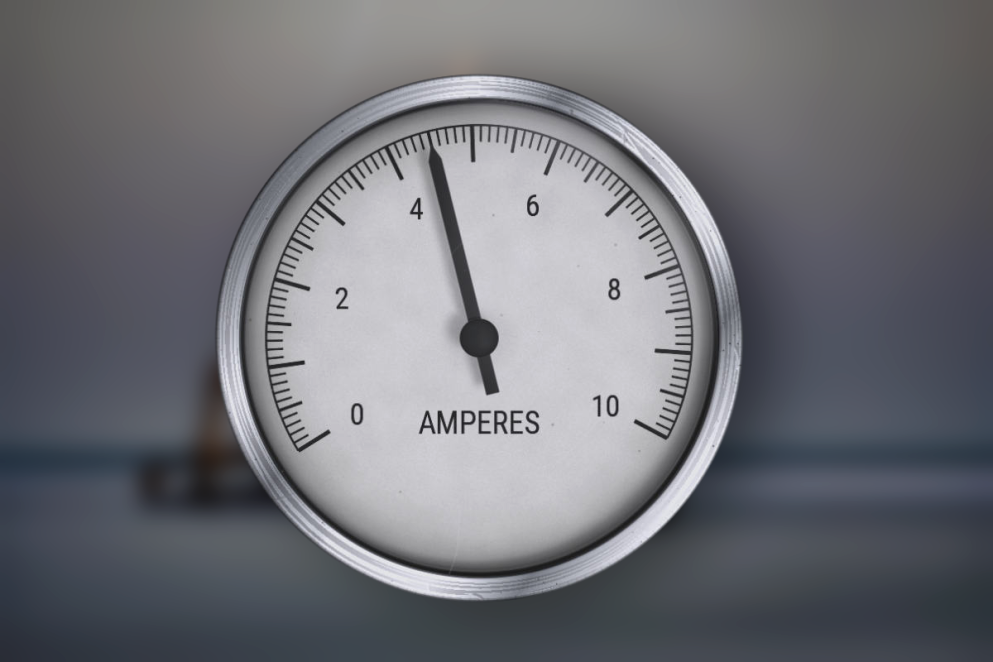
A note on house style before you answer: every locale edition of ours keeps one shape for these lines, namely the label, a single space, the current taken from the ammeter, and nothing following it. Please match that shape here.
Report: 4.5 A
